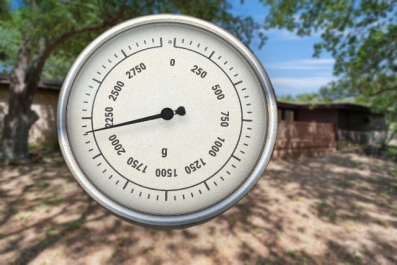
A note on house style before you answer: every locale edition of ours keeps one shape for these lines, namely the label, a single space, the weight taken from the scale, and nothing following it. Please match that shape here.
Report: 2150 g
